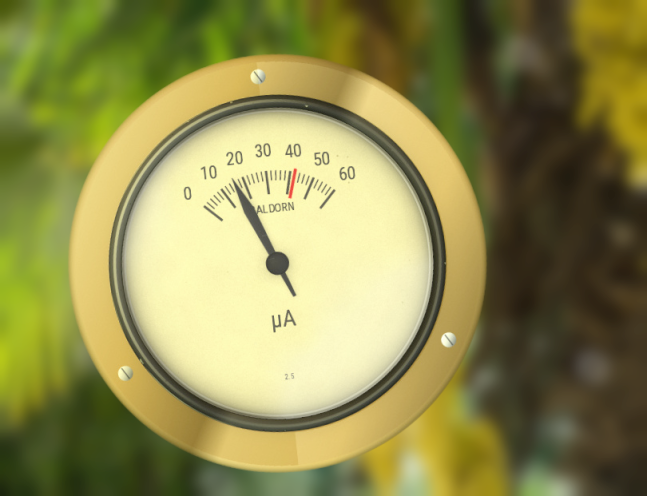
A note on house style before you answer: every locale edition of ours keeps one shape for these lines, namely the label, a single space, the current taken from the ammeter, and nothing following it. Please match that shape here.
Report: 16 µA
